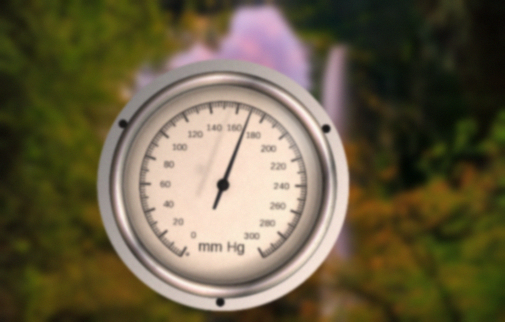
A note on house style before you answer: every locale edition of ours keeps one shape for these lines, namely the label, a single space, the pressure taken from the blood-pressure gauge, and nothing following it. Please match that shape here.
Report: 170 mmHg
